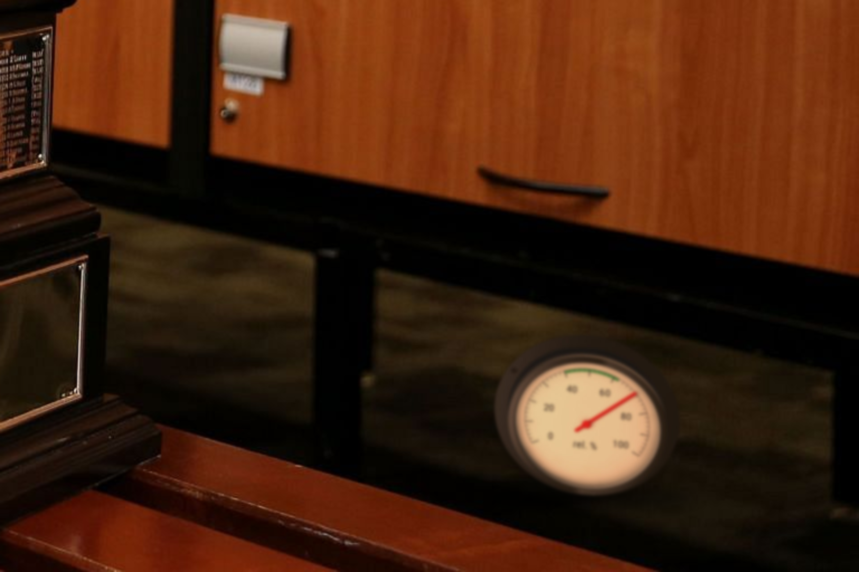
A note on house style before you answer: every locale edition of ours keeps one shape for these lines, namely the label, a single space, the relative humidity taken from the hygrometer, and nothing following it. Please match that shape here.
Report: 70 %
